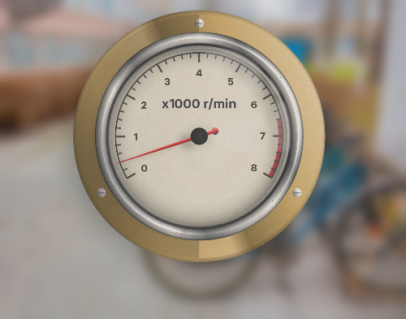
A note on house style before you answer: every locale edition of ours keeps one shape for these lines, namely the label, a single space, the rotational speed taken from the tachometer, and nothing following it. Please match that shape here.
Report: 400 rpm
